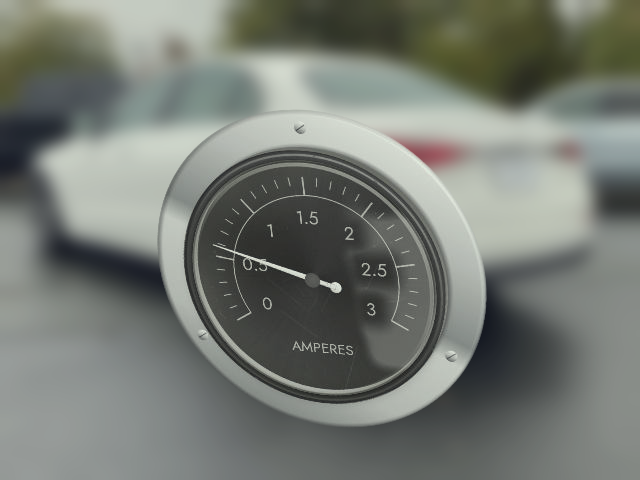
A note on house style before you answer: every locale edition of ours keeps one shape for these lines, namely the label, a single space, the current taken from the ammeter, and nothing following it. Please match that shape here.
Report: 0.6 A
